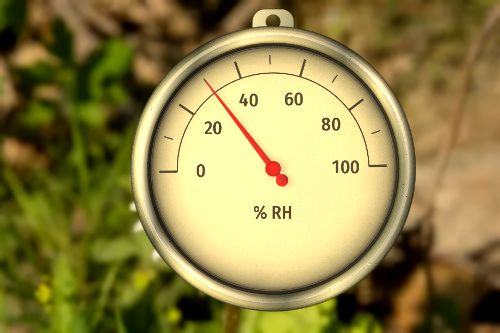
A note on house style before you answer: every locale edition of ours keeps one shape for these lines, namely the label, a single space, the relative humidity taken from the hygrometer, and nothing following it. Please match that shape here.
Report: 30 %
